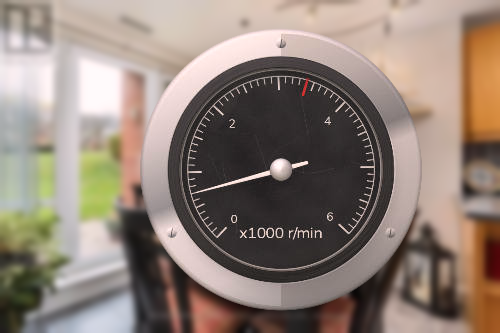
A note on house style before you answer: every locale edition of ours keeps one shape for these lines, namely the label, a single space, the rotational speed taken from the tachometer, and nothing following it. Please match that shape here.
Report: 700 rpm
